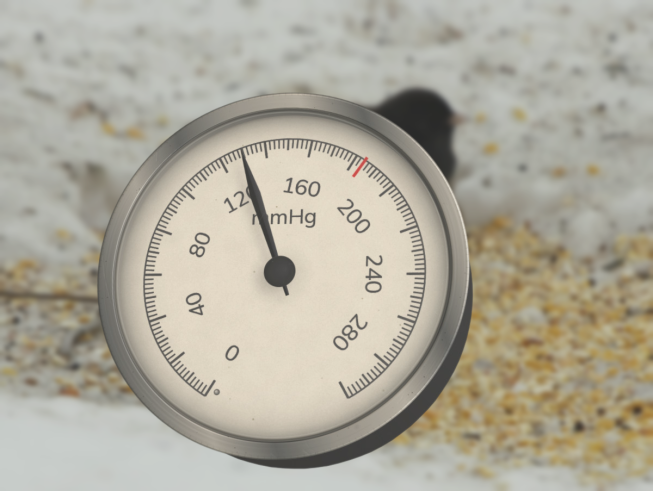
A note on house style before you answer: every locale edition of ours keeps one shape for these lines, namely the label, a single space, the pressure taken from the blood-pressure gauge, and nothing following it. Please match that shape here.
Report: 130 mmHg
